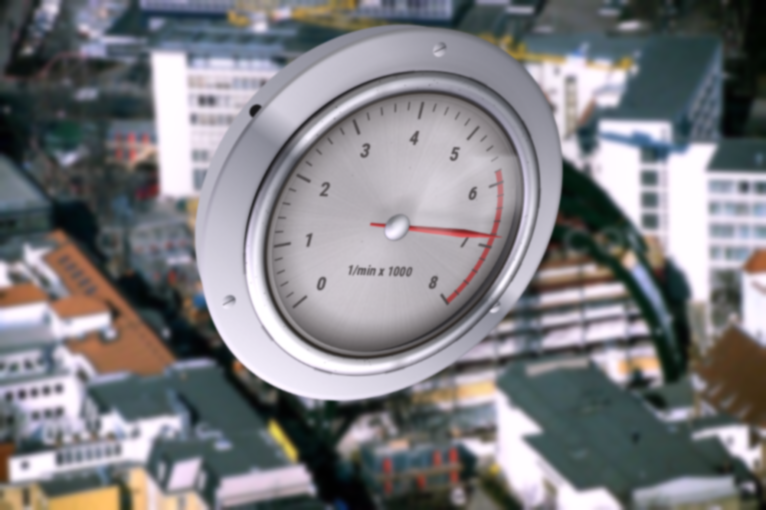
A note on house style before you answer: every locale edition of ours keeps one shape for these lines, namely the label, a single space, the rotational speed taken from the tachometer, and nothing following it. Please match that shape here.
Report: 6800 rpm
